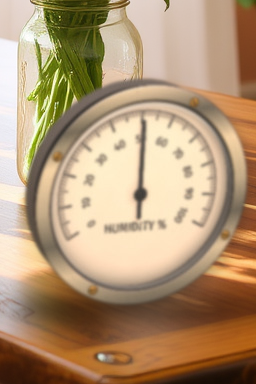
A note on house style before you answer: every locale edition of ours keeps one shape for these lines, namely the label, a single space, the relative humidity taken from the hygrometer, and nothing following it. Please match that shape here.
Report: 50 %
